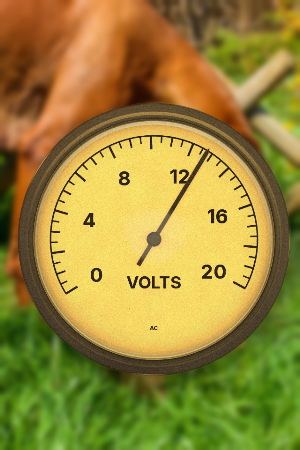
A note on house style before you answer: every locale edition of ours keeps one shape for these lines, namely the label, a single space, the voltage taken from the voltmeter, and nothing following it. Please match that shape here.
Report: 12.75 V
